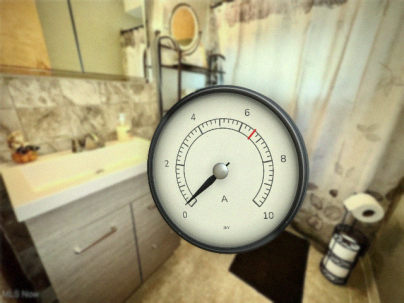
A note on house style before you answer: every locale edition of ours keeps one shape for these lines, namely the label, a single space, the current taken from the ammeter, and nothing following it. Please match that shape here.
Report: 0.2 A
